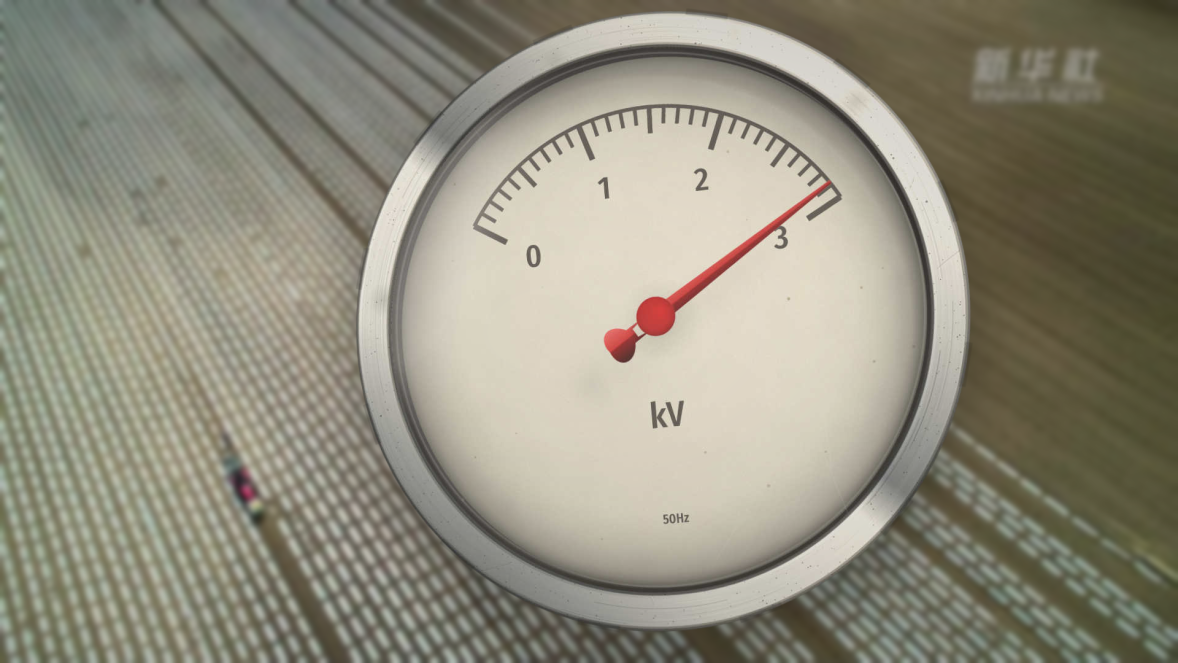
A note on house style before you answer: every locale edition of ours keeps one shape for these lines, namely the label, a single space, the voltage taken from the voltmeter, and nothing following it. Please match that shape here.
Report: 2.9 kV
